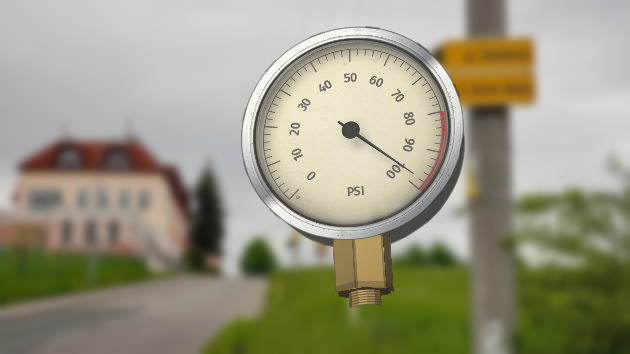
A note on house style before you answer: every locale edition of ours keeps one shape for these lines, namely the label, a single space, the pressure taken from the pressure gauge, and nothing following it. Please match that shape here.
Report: 98 psi
